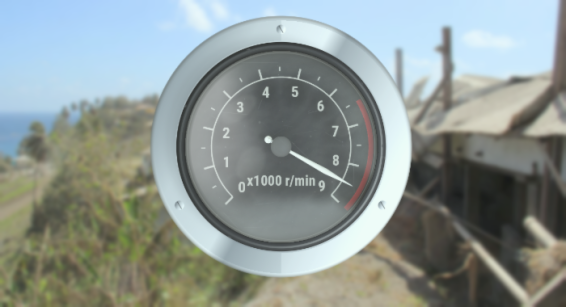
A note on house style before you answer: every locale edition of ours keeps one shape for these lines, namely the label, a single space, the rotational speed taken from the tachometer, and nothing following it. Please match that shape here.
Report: 8500 rpm
